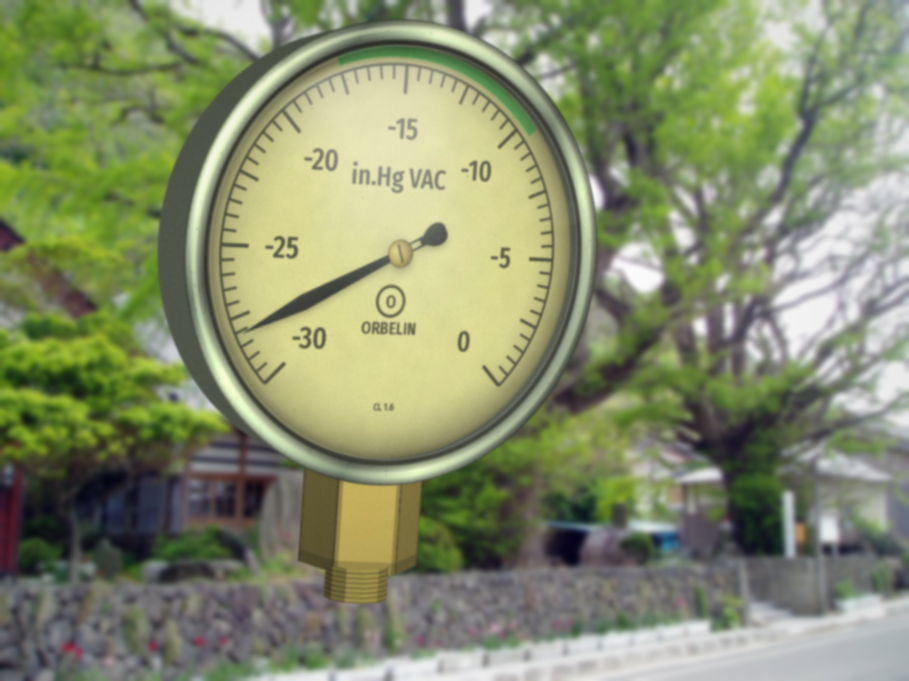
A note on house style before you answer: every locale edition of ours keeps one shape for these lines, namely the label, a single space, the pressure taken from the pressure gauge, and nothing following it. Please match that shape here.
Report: -28 inHg
